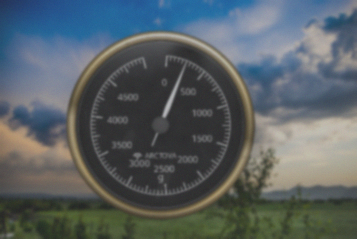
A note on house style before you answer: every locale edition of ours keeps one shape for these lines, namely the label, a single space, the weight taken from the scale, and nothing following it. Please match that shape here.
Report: 250 g
